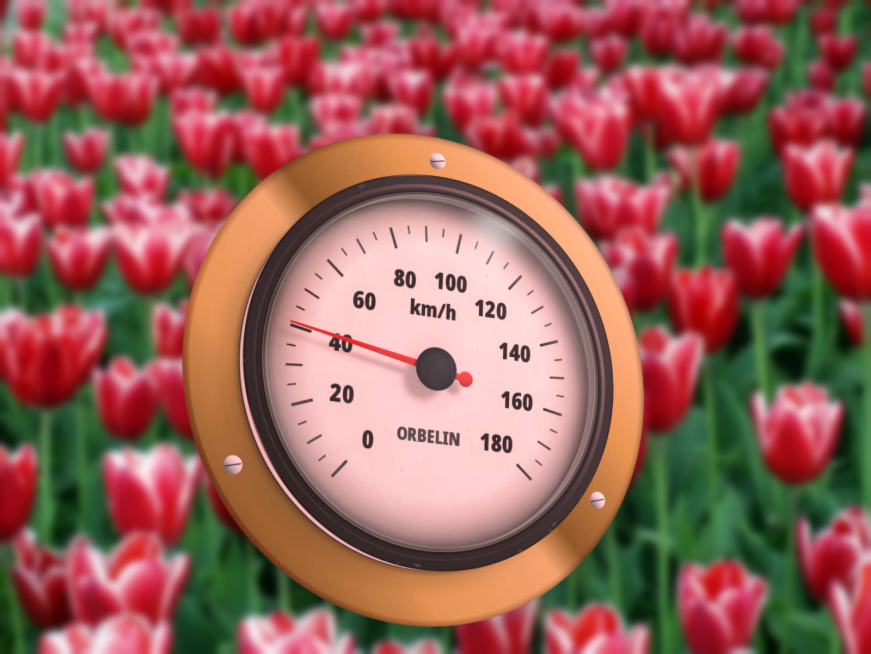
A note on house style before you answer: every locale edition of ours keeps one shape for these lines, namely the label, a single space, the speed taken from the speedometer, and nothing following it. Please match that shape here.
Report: 40 km/h
